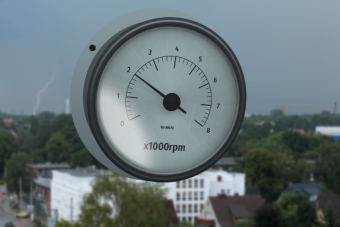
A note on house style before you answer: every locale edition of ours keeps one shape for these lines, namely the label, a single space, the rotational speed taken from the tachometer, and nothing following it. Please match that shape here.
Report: 2000 rpm
